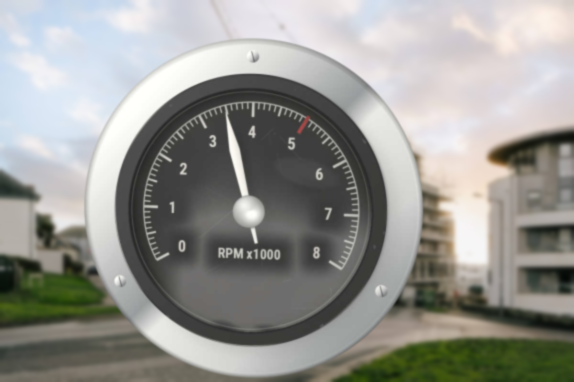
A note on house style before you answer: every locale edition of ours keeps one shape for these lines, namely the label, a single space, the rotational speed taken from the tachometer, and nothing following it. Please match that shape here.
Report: 3500 rpm
